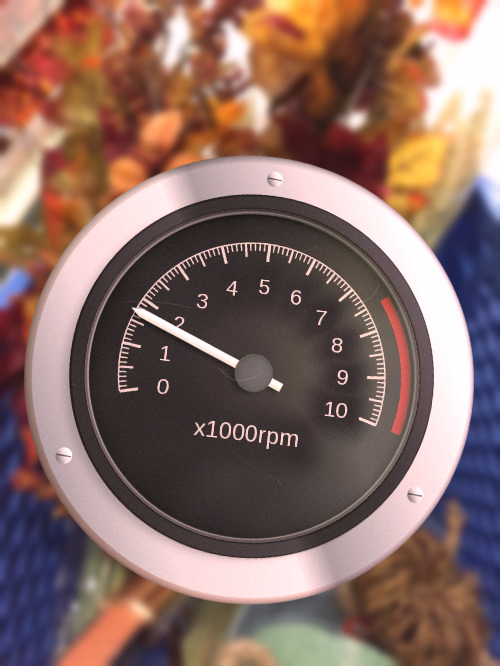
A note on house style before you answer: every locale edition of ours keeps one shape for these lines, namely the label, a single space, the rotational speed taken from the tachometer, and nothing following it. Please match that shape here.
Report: 1700 rpm
